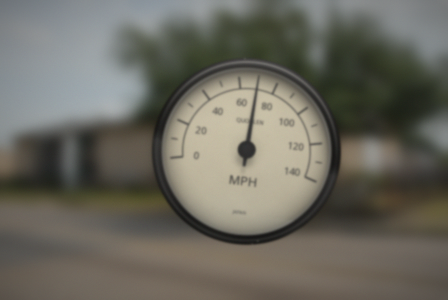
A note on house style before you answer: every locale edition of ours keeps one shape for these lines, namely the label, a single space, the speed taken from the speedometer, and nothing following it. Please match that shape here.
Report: 70 mph
